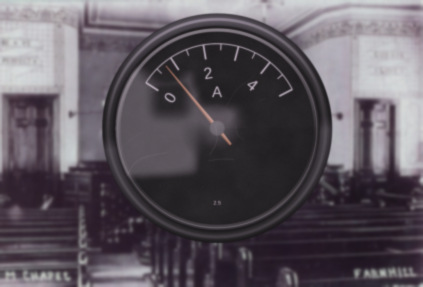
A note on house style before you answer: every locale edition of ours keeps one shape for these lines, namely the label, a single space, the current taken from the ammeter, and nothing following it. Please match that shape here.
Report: 0.75 A
